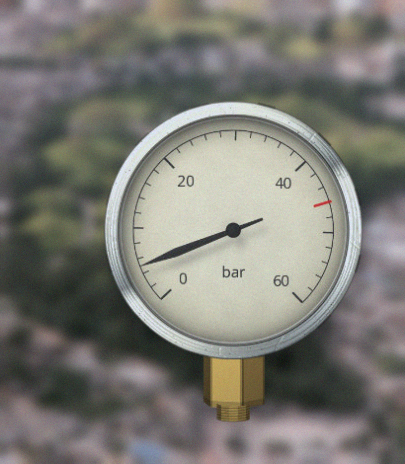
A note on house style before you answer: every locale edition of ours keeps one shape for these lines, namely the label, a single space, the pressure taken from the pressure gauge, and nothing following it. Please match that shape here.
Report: 5 bar
